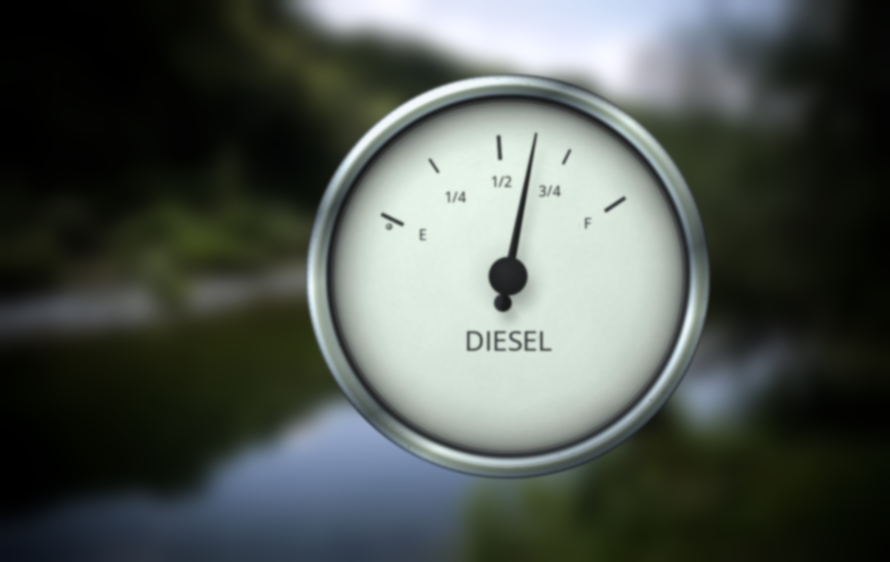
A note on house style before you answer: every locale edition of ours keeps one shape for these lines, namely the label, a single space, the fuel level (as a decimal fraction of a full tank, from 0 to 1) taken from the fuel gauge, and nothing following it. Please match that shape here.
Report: 0.625
